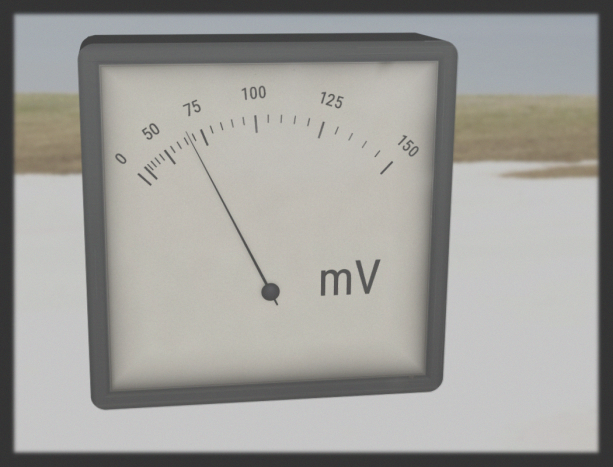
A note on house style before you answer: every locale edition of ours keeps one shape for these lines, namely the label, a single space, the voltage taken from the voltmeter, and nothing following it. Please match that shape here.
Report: 67.5 mV
